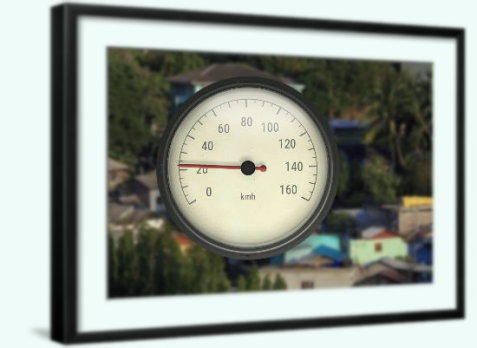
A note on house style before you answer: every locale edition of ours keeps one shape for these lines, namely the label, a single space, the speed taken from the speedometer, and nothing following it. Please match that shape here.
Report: 22.5 km/h
